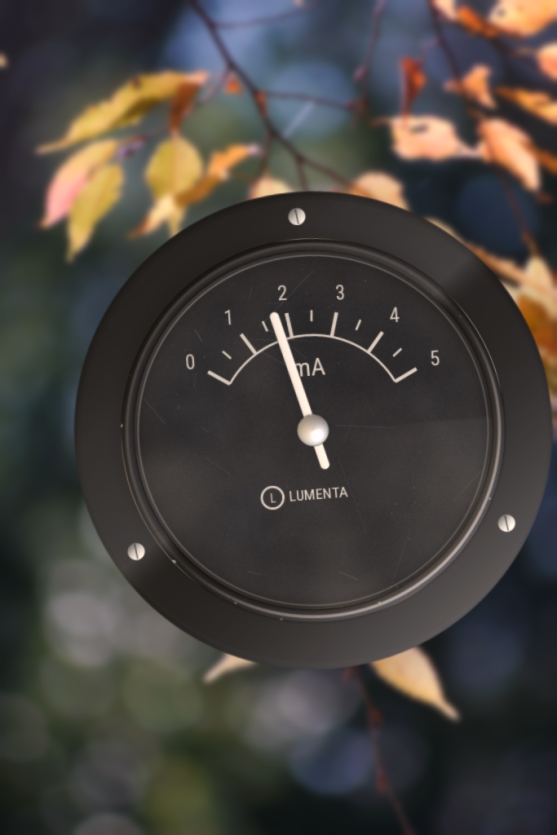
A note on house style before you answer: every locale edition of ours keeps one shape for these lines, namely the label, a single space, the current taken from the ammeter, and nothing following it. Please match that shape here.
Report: 1.75 mA
